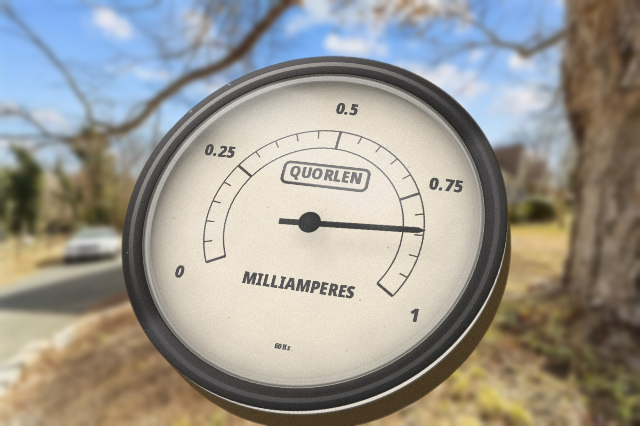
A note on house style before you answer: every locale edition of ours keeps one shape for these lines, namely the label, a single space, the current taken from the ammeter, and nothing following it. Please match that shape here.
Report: 0.85 mA
